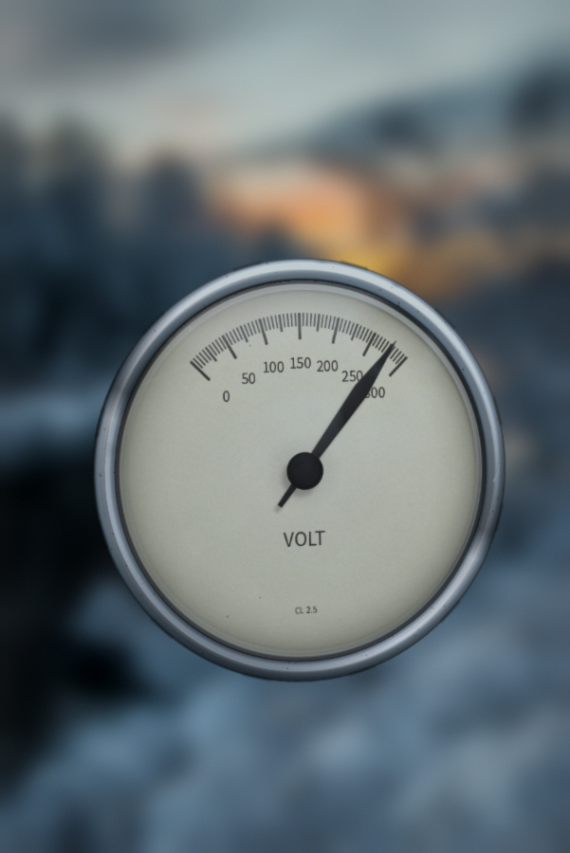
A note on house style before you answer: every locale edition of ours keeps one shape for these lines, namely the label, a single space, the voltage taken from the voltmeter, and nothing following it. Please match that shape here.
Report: 275 V
